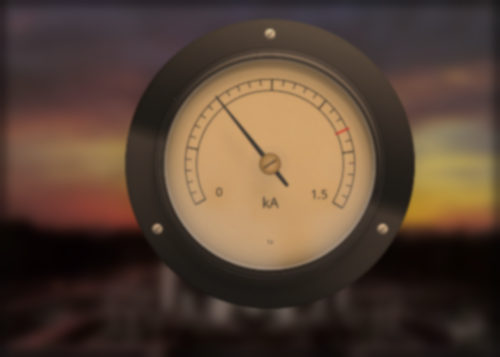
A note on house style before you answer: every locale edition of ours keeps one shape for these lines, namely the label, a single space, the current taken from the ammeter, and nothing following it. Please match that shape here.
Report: 0.5 kA
